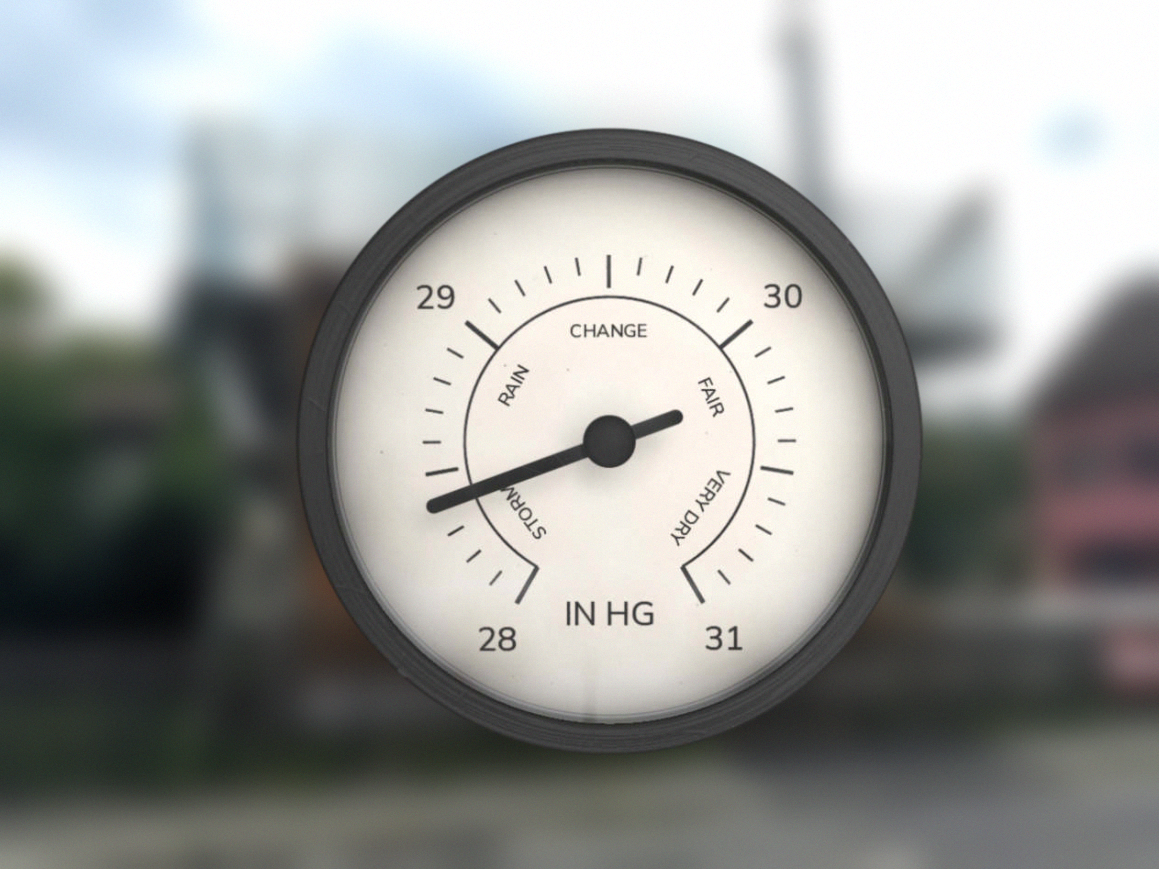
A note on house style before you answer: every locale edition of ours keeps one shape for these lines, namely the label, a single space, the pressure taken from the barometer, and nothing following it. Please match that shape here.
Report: 28.4 inHg
